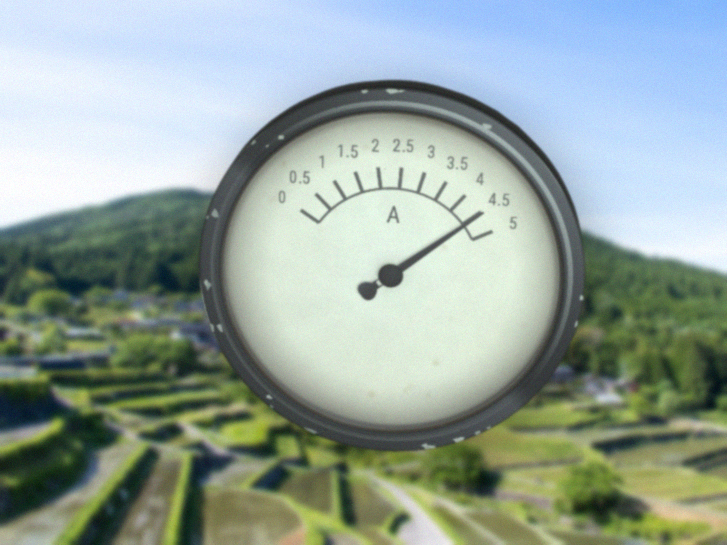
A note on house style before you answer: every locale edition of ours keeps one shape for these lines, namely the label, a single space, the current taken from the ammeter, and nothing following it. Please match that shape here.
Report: 4.5 A
